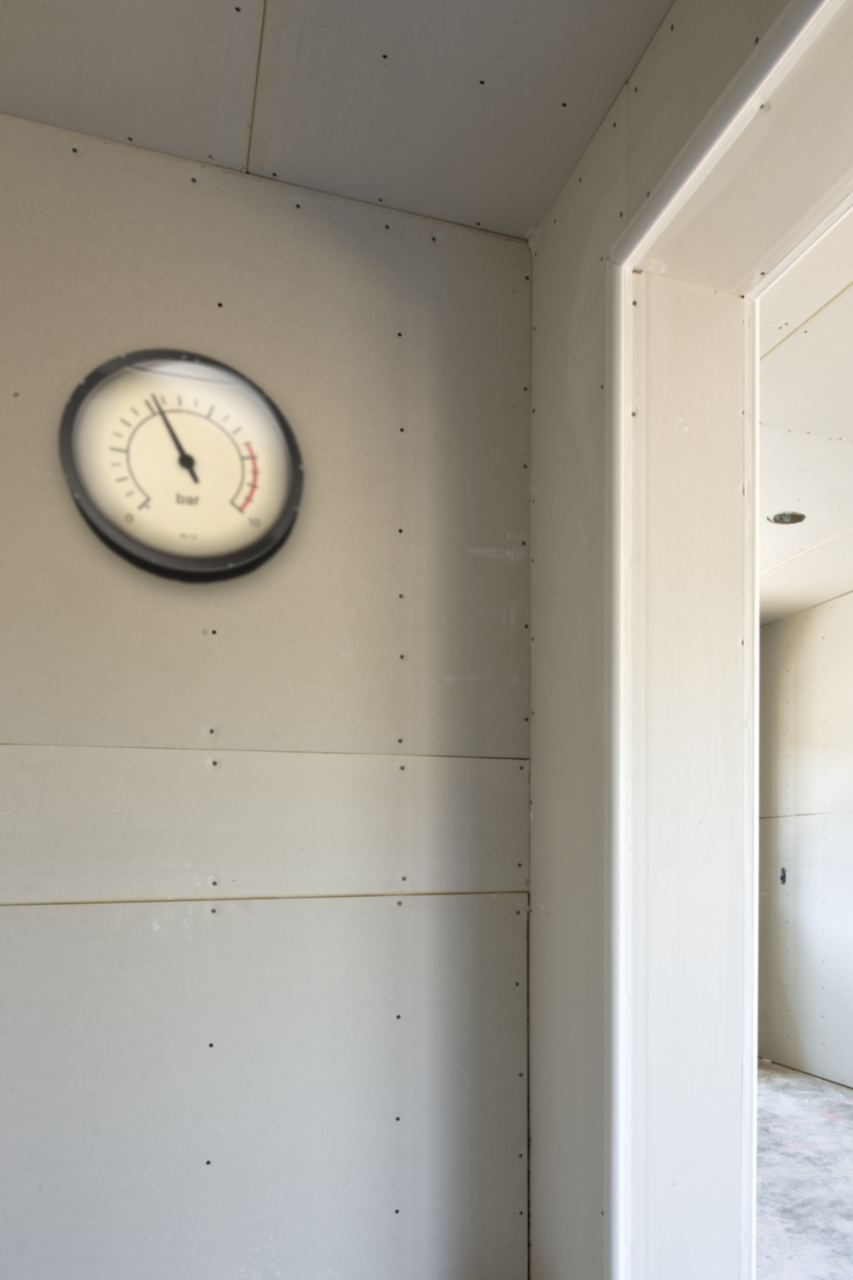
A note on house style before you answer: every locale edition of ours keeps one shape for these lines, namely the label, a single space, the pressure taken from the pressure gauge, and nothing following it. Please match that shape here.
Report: 4.25 bar
